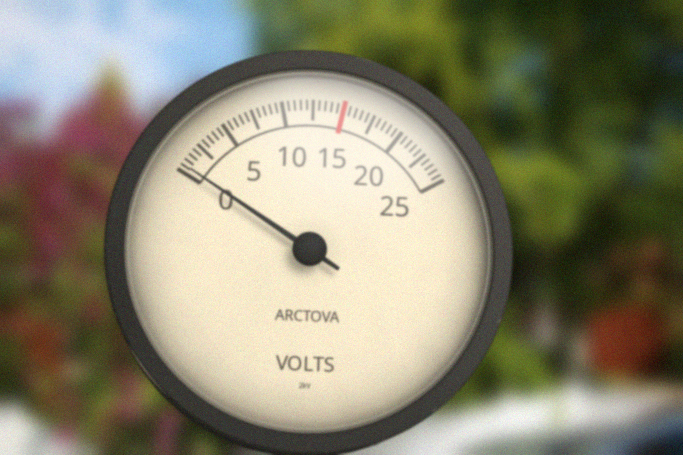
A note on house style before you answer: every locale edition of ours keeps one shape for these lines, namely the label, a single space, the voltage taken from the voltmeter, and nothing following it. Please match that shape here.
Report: 0.5 V
